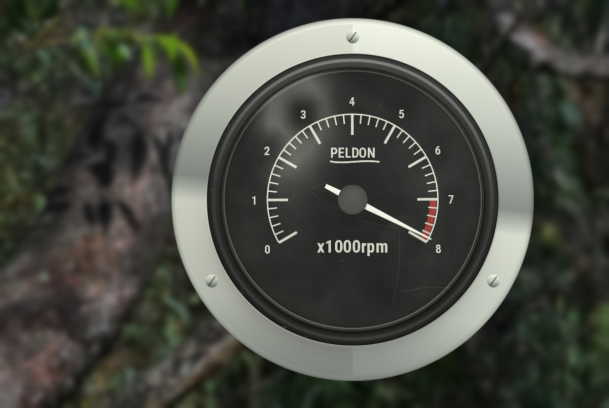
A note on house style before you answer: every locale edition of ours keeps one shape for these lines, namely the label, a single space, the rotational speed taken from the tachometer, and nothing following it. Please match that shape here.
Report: 7900 rpm
